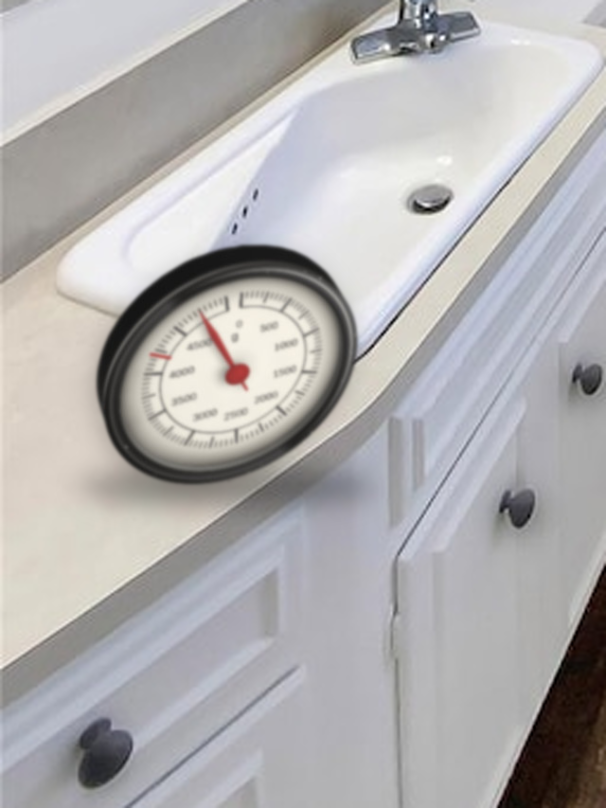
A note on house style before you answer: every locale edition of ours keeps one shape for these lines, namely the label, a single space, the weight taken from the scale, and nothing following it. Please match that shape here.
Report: 4750 g
